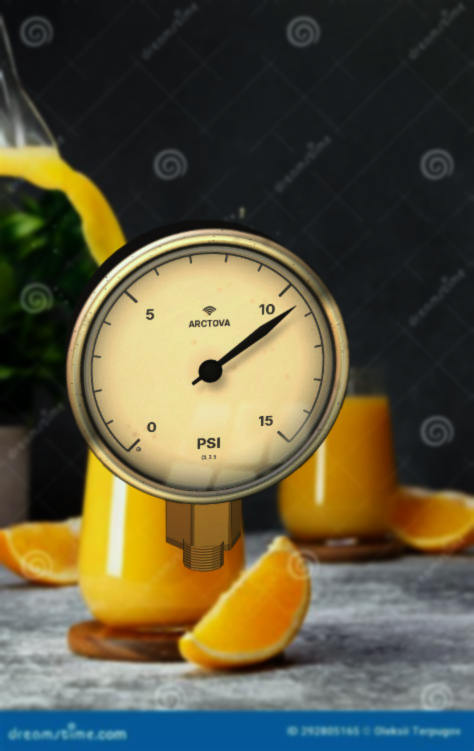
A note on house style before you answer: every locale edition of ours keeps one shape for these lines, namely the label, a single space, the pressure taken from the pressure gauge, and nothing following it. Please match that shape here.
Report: 10.5 psi
